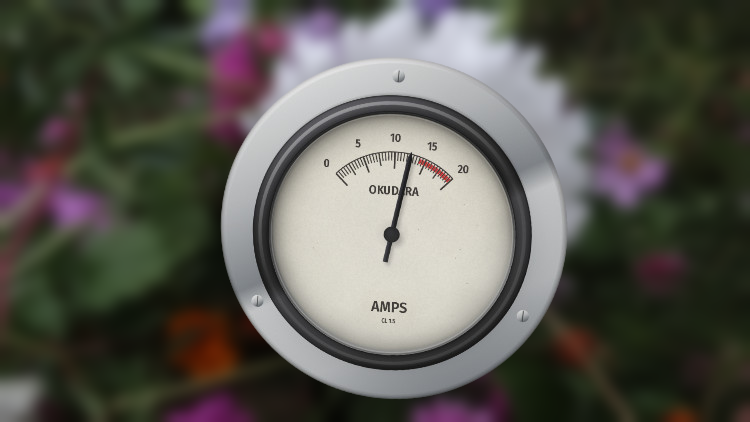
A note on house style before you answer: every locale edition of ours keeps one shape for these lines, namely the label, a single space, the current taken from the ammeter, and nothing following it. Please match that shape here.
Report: 12.5 A
